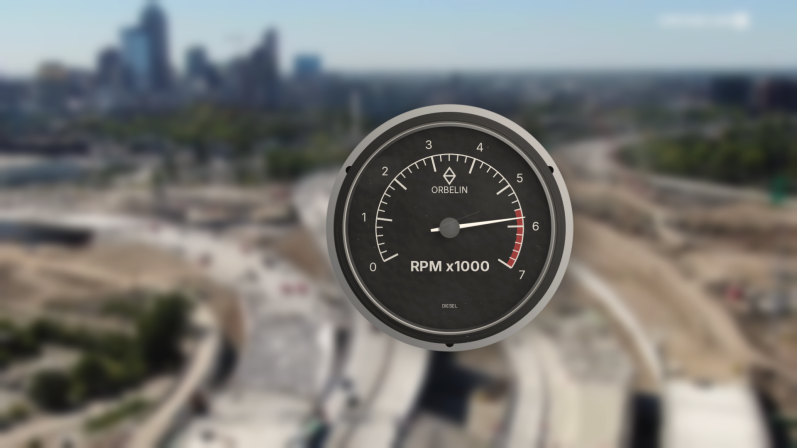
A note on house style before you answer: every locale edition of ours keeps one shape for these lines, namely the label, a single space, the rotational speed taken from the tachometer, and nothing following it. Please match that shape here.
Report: 5800 rpm
